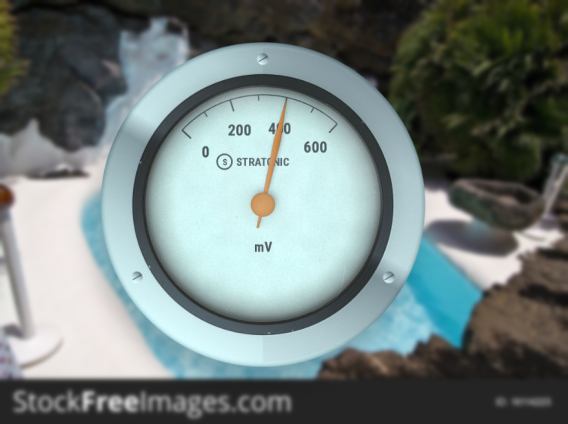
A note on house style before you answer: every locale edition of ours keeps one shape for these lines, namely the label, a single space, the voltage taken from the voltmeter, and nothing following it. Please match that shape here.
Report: 400 mV
